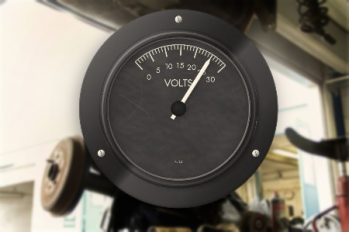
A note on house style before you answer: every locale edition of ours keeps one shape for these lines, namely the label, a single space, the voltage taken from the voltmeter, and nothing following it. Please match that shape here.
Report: 25 V
